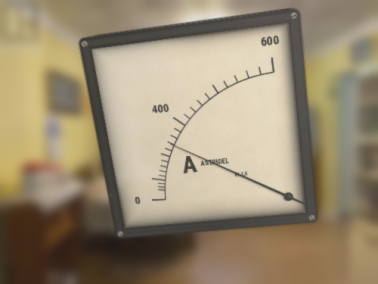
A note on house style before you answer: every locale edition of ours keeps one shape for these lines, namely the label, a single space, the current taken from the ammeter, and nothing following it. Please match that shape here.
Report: 340 A
